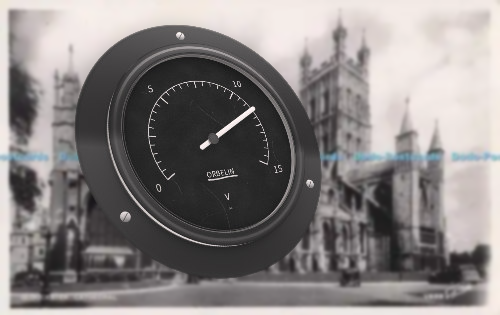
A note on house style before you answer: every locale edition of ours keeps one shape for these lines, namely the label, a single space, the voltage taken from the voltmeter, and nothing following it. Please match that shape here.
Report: 11.5 V
